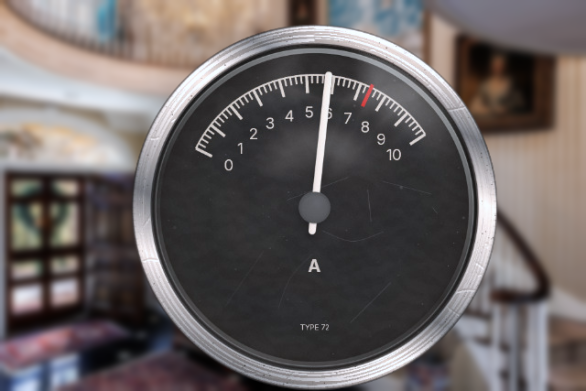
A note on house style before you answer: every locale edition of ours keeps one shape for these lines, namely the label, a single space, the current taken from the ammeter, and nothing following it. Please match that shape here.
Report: 5.8 A
